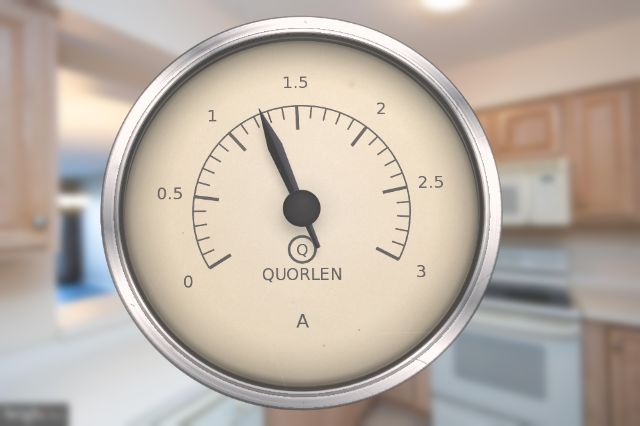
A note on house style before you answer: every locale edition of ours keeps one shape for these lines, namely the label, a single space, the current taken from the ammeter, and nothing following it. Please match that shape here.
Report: 1.25 A
